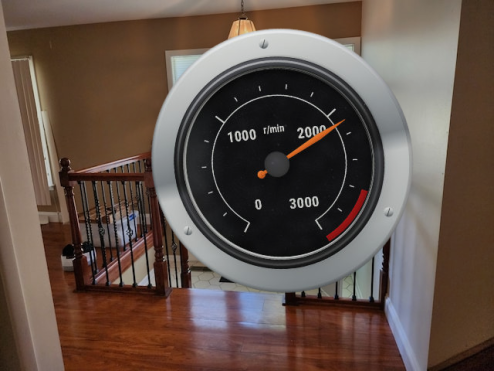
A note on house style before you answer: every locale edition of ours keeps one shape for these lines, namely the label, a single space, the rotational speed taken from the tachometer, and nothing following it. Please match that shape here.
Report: 2100 rpm
